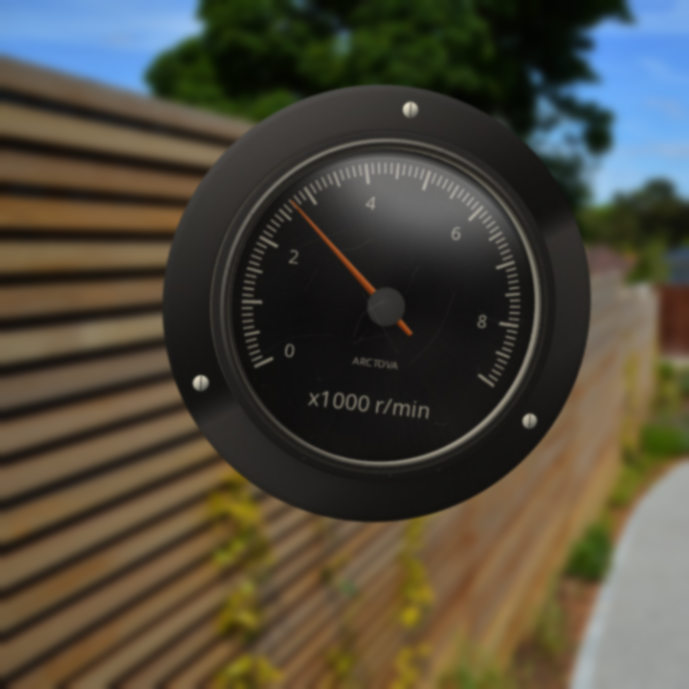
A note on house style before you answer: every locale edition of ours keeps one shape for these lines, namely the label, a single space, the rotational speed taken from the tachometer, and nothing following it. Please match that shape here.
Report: 2700 rpm
